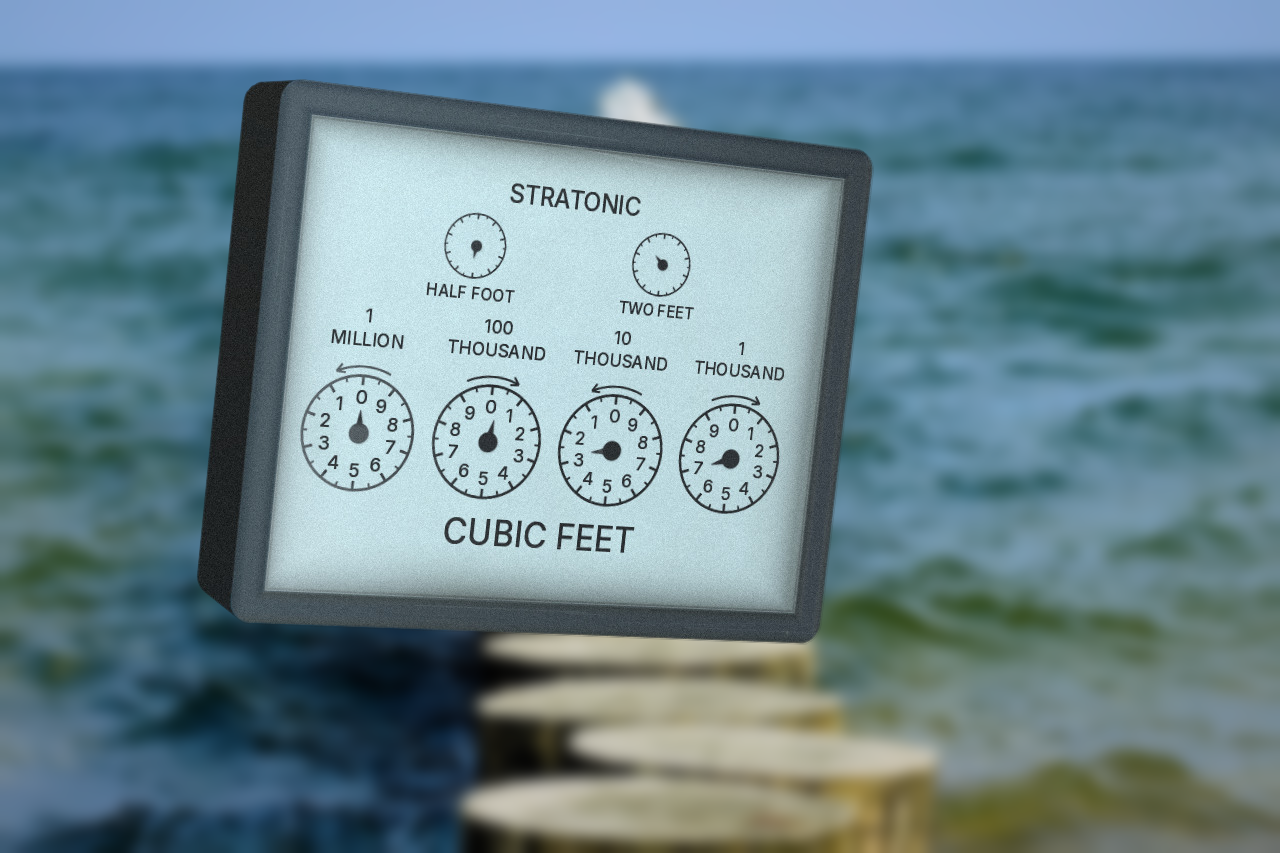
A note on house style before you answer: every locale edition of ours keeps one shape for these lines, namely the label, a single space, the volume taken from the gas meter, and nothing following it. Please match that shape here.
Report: 2700 ft³
